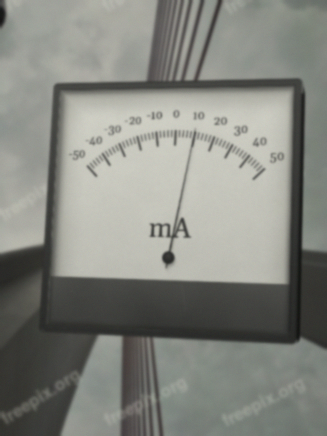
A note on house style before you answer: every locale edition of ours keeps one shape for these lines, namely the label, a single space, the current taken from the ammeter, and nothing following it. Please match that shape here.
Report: 10 mA
